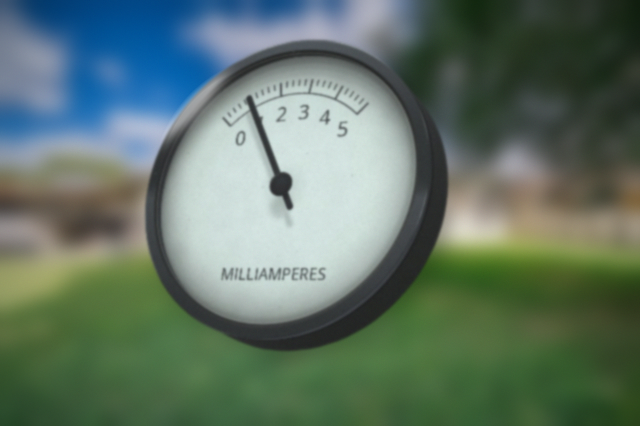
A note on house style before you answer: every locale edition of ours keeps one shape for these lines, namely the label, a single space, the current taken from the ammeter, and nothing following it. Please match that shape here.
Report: 1 mA
